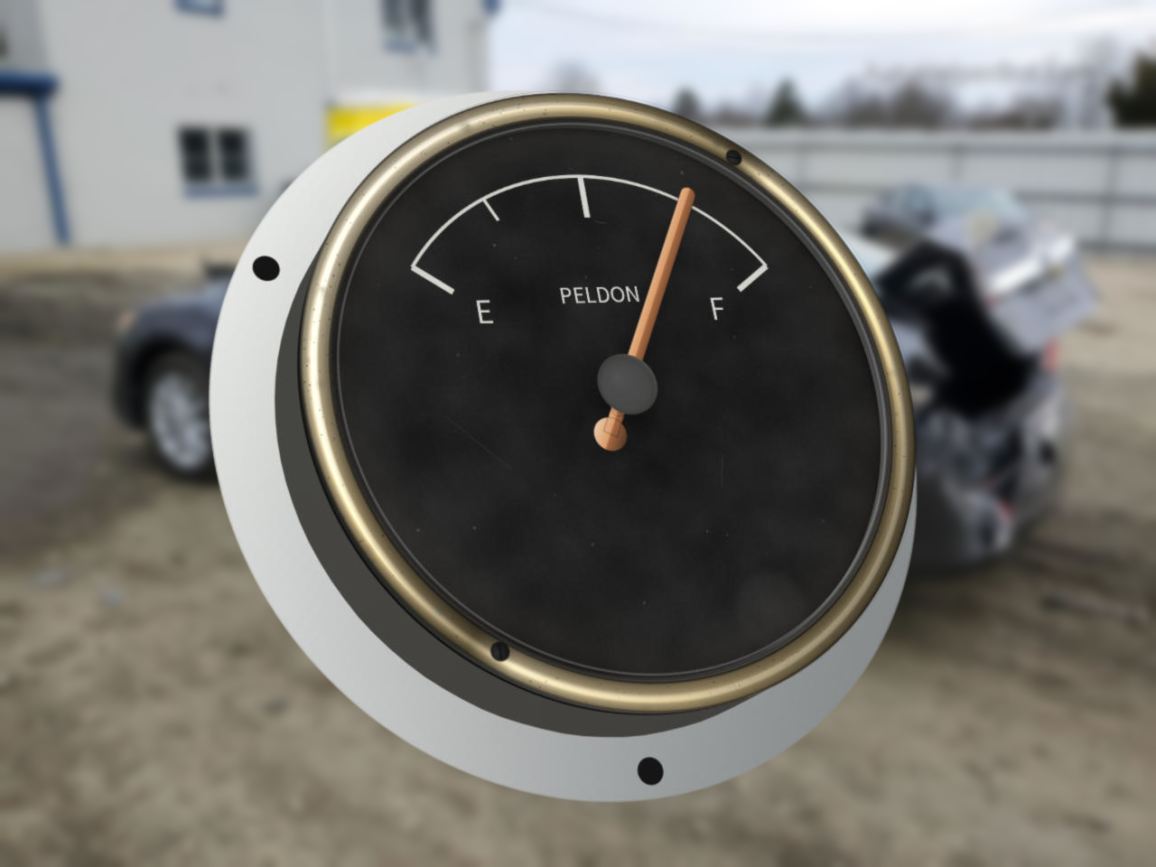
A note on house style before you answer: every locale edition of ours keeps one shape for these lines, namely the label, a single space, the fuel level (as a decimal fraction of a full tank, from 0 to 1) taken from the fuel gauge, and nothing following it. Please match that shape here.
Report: 0.75
